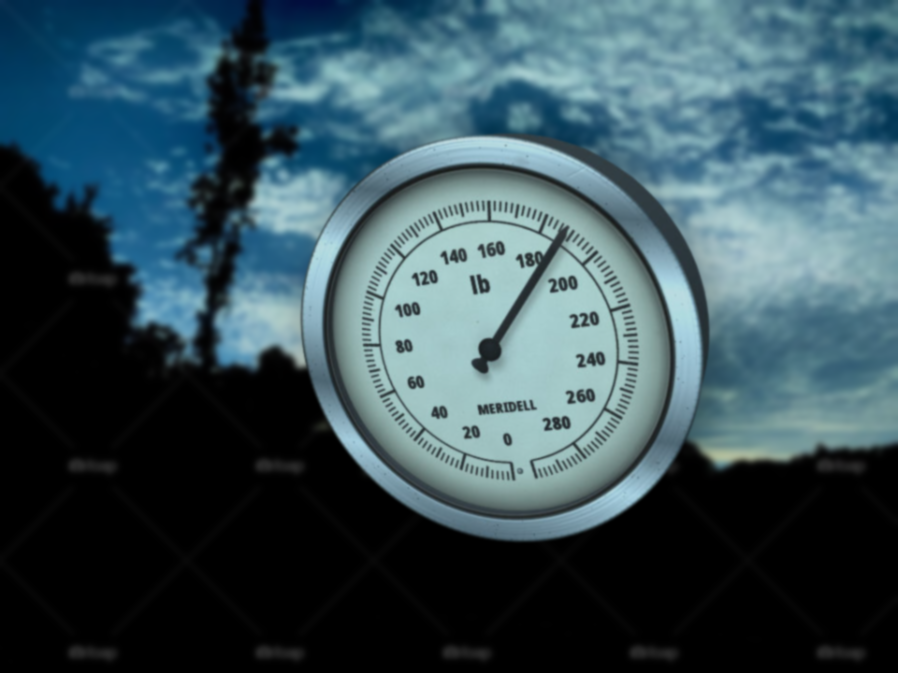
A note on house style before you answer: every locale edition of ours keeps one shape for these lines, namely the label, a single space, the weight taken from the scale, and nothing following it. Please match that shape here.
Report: 188 lb
